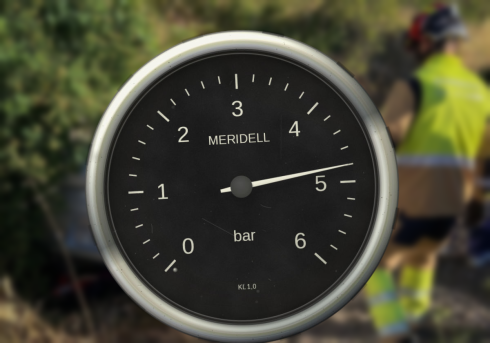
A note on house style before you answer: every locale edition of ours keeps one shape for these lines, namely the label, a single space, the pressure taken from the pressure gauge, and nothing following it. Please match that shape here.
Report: 4.8 bar
